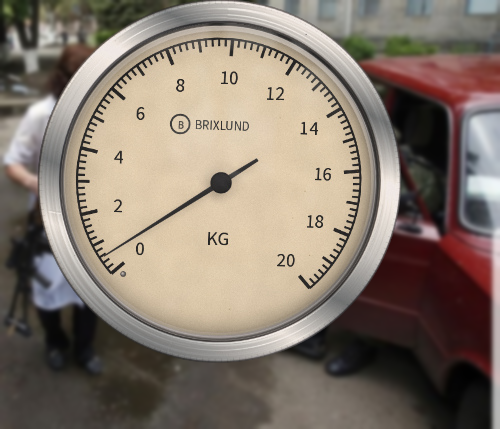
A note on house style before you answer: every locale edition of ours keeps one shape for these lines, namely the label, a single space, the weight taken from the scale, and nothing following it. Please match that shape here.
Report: 0.6 kg
